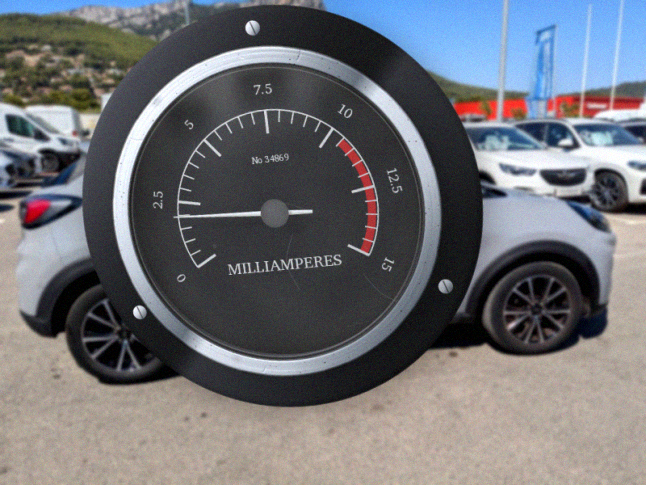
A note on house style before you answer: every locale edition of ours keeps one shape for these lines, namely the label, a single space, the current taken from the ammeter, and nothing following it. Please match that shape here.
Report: 2 mA
